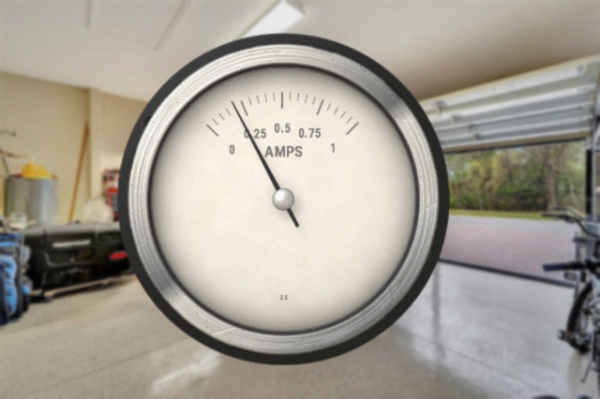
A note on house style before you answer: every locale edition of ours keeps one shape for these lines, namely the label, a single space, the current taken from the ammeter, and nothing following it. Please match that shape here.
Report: 0.2 A
